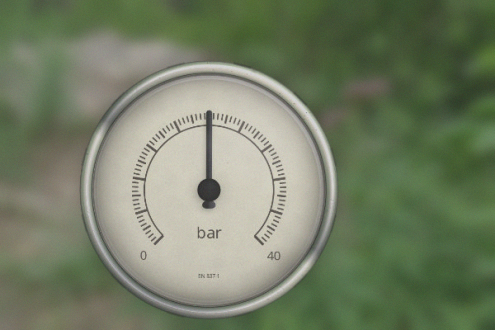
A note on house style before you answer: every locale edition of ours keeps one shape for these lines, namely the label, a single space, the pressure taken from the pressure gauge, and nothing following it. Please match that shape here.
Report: 20 bar
